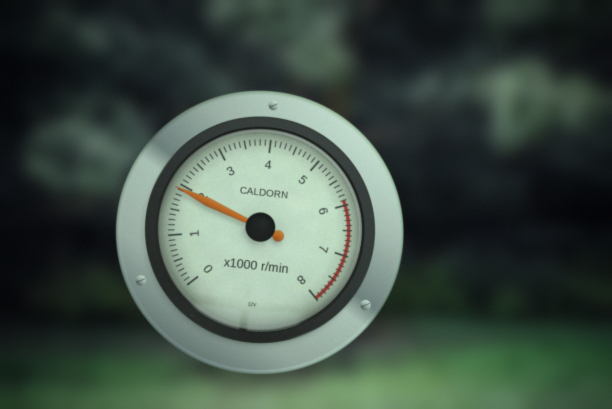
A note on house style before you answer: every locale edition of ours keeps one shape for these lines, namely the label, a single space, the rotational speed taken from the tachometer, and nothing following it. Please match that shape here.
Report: 1900 rpm
